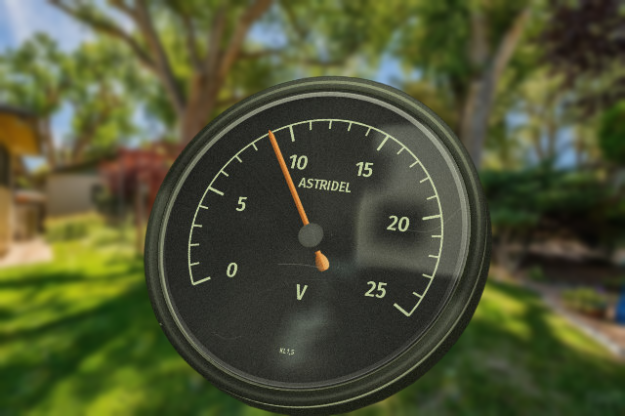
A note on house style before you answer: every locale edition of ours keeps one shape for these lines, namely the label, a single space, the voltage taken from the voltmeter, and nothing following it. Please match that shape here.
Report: 9 V
